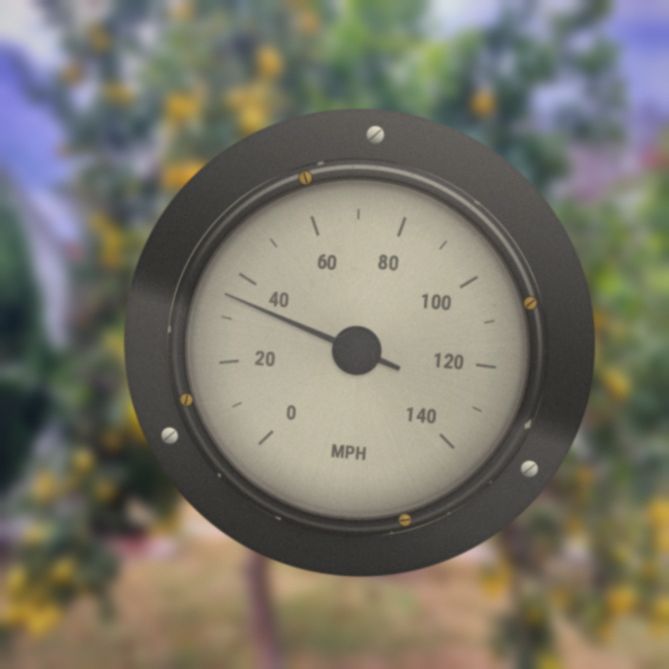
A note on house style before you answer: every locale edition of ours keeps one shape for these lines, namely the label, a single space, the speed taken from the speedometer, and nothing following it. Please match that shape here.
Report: 35 mph
